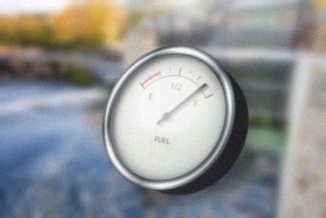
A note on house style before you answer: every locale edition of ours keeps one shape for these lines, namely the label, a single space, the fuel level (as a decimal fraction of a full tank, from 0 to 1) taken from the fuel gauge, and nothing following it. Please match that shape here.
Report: 0.875
